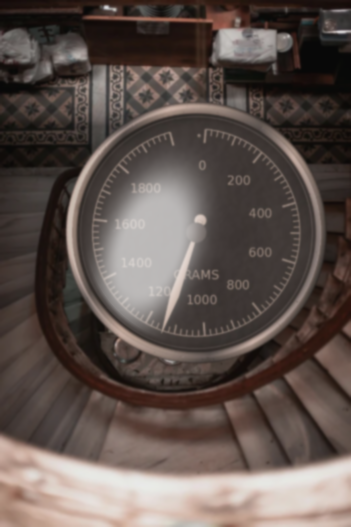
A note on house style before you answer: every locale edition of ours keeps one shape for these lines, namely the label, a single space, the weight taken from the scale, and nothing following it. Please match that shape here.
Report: 1140 g
